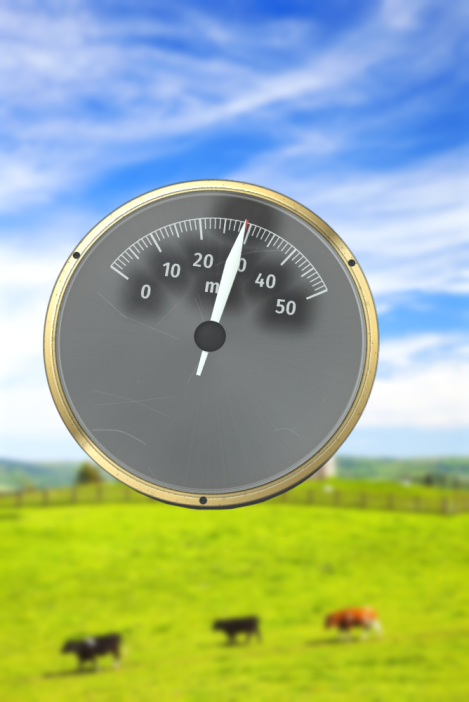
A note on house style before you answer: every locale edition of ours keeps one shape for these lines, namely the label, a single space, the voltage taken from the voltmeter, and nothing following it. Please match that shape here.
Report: 29 mV
